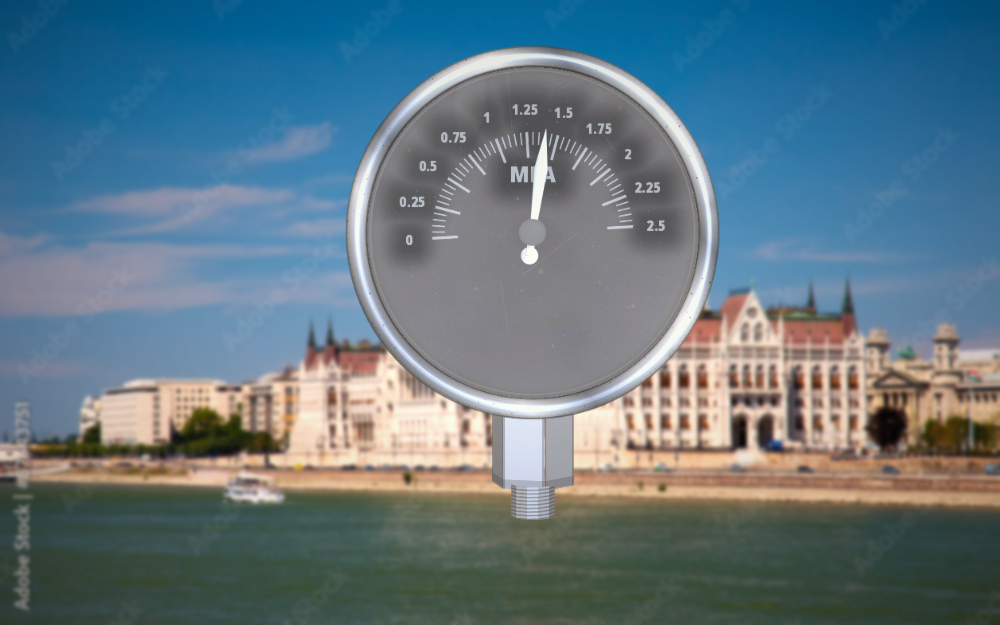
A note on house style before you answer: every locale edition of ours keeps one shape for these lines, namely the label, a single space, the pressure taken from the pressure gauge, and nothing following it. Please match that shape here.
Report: 1.4 MPa
